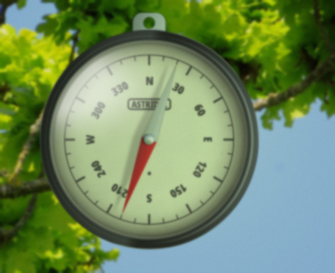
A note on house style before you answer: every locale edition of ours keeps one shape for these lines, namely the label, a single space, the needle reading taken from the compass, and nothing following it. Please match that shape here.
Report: 200 °
